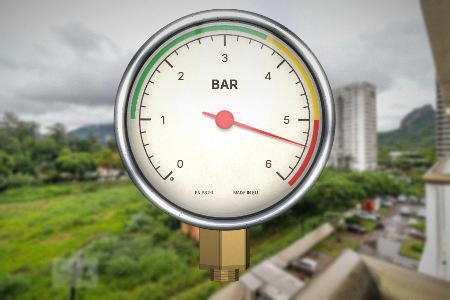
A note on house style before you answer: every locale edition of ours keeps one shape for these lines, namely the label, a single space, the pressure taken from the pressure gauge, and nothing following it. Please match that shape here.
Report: 5.4 bar
